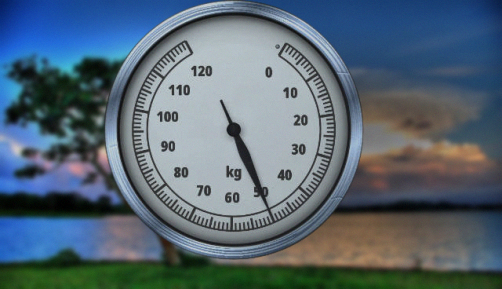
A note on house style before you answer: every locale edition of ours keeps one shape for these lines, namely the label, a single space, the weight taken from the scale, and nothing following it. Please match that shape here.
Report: 50 kg
